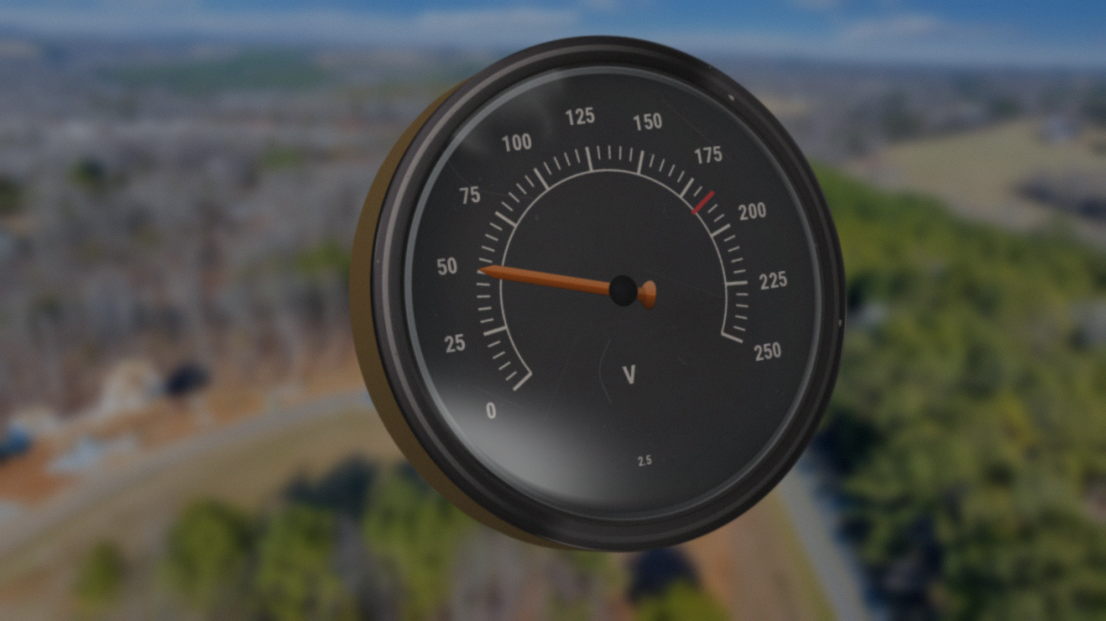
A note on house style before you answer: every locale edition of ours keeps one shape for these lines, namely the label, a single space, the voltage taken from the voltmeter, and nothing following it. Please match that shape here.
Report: 50 V
